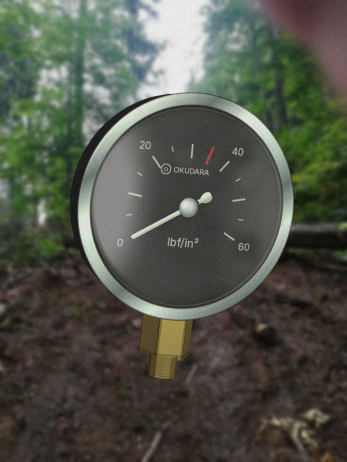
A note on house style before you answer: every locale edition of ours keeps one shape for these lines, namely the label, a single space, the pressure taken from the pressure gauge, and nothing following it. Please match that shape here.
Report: 0 psi
